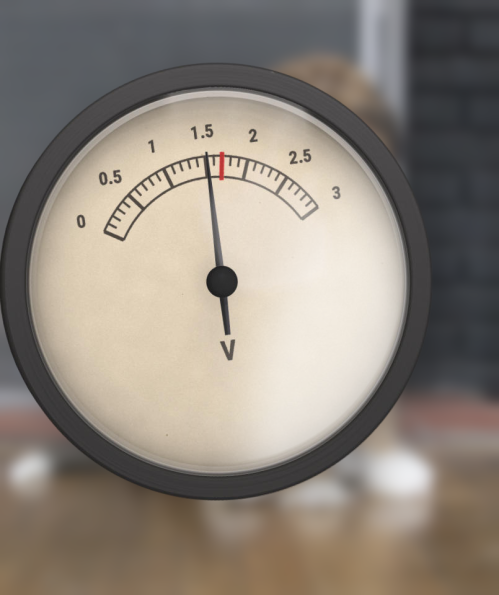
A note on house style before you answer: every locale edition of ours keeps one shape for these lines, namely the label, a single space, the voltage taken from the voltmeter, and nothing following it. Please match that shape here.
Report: 1.5 V
